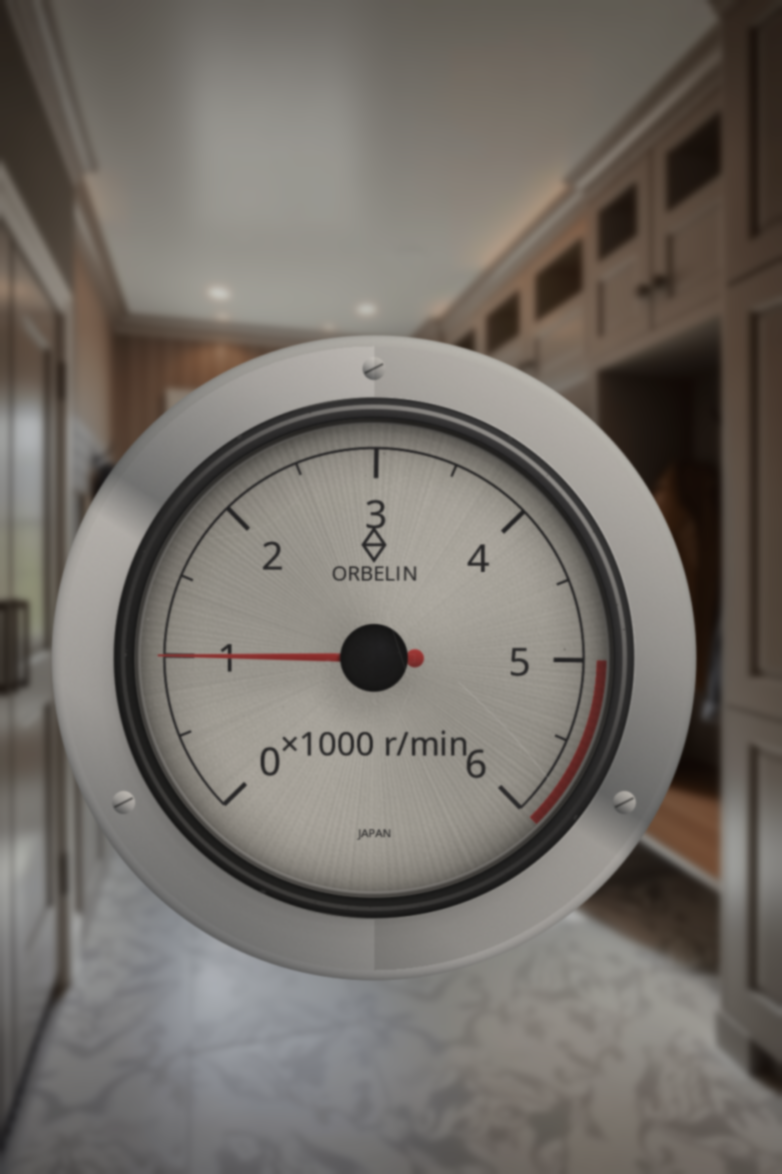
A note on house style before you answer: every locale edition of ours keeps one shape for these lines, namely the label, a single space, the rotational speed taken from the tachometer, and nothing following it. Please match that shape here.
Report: 1000 rpm
